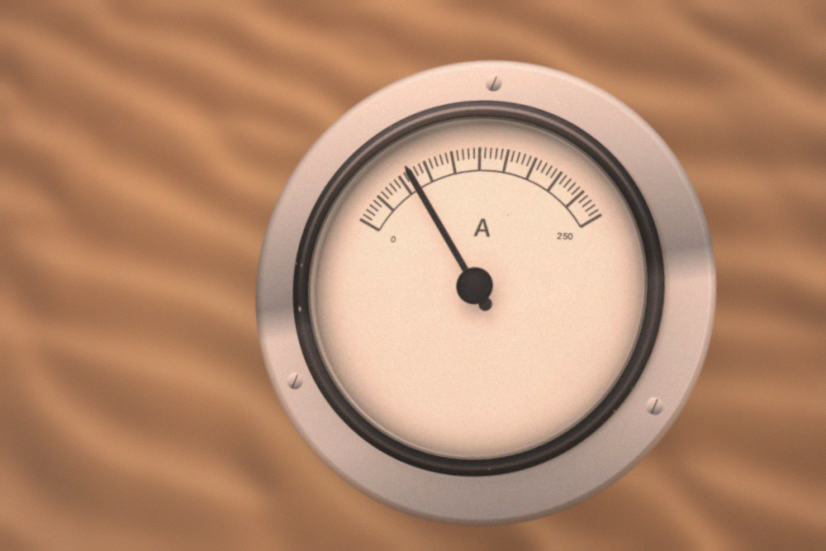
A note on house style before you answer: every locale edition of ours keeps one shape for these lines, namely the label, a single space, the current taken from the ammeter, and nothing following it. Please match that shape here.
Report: 60 A
